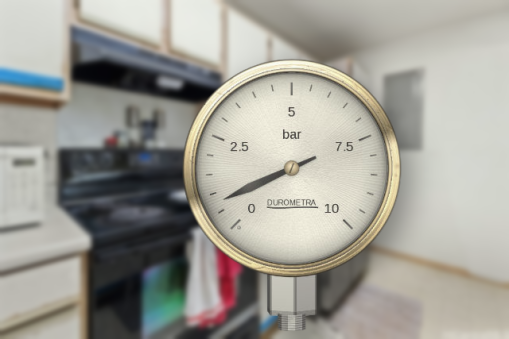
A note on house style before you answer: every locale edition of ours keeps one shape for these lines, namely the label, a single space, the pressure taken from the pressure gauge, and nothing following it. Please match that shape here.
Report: 0.75 bar
